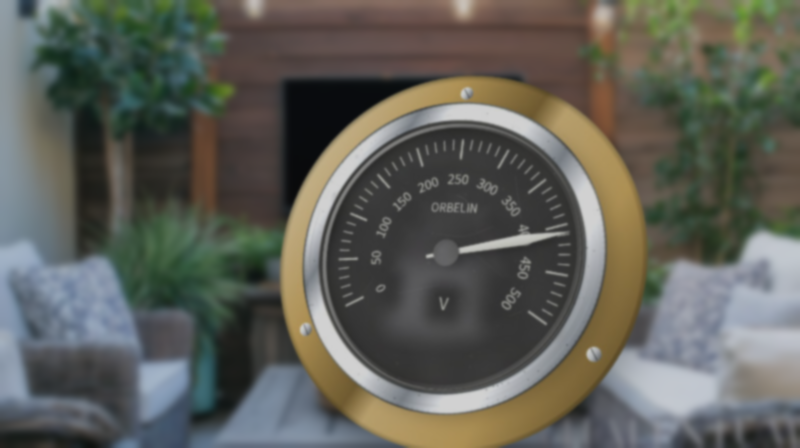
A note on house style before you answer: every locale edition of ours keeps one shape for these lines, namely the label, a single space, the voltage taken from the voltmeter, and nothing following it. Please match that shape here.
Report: 410 V
